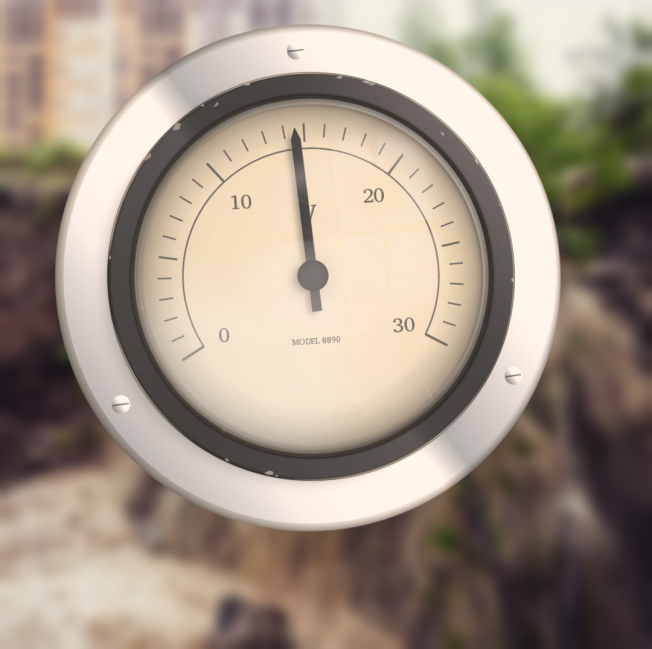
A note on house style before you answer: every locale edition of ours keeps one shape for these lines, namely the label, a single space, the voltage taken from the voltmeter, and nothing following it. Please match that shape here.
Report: 14.5 V
